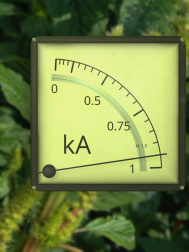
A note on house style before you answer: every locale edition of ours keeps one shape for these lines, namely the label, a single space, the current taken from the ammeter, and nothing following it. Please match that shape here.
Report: 0.95 kA
